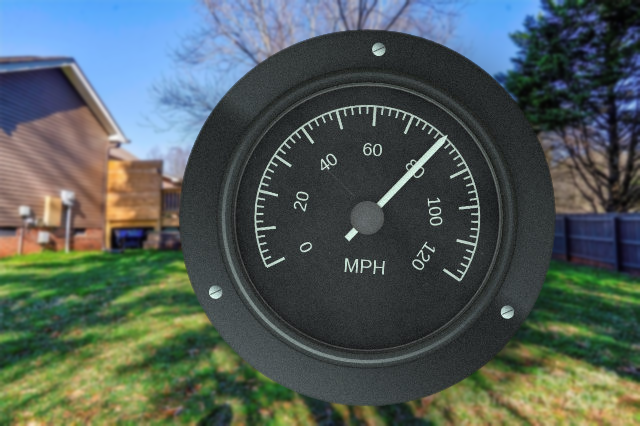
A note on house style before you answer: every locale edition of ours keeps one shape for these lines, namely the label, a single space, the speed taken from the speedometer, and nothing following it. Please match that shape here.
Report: 80 mph
